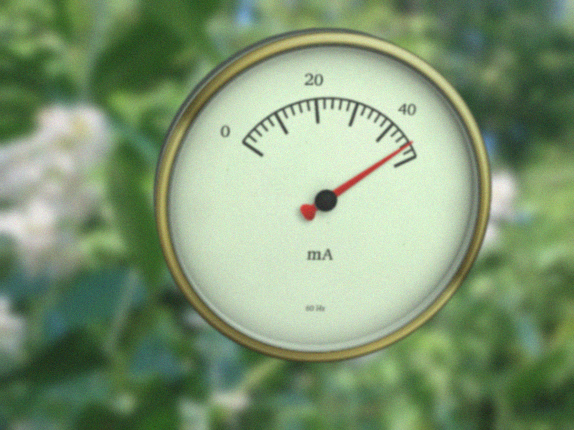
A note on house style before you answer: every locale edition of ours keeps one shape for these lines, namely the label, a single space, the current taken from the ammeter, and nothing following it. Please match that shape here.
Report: 46 mA
